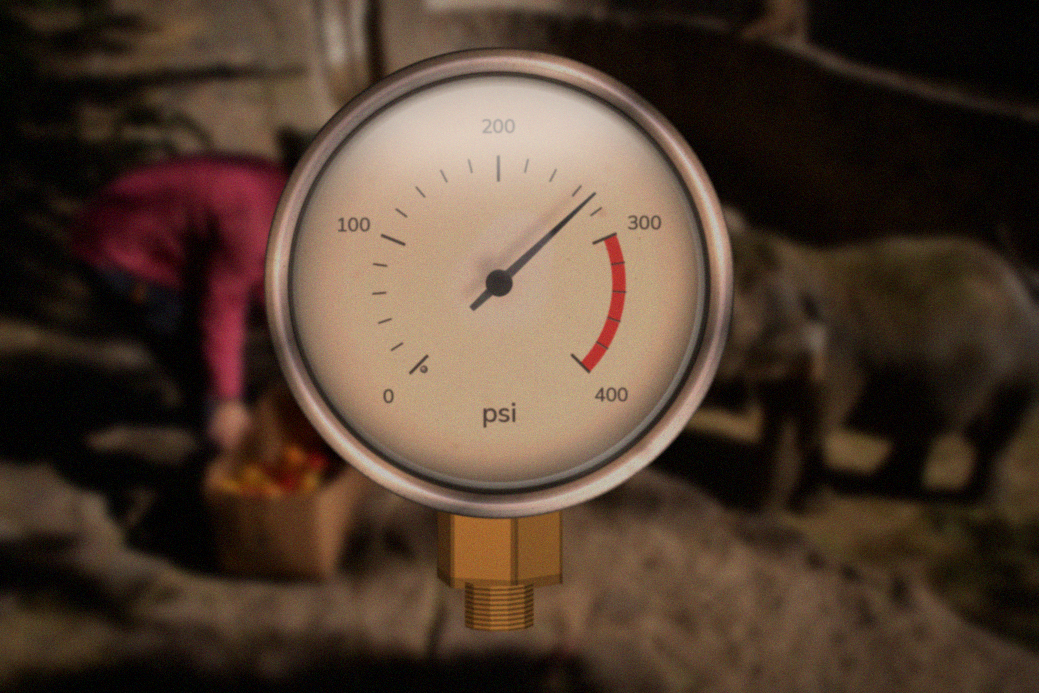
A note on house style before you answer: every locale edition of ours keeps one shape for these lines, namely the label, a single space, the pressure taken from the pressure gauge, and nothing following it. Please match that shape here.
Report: 270 psi
